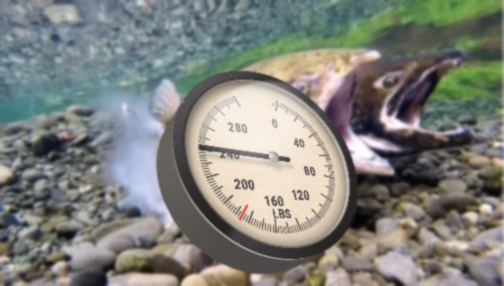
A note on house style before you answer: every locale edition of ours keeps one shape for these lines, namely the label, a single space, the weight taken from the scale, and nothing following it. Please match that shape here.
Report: 240 lb
